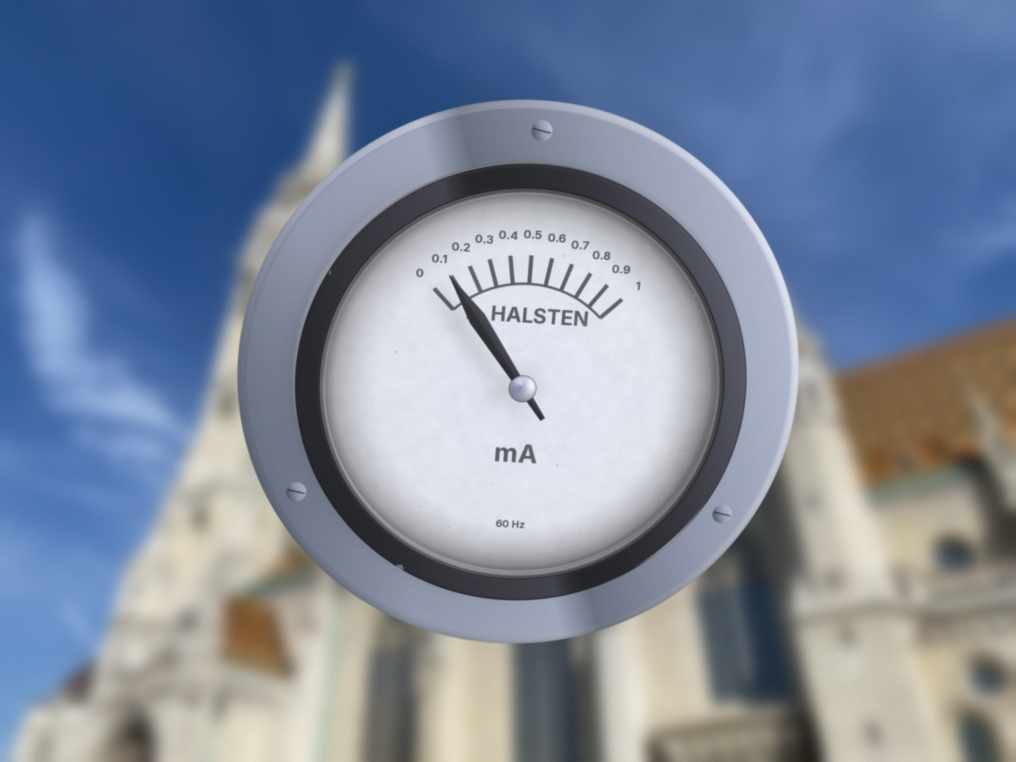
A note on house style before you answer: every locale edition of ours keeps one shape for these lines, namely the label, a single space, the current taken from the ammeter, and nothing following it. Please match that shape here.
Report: 0.1 mA
